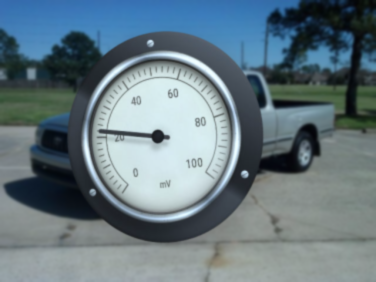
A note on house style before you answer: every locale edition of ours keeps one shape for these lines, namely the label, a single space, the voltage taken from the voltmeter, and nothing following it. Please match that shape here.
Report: 22 mV
